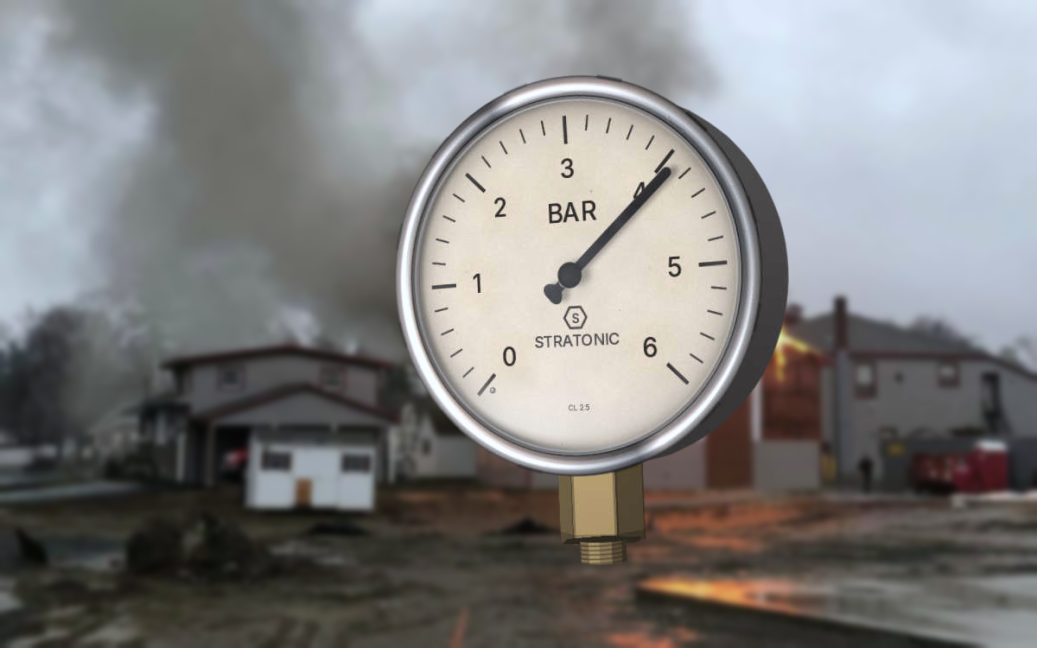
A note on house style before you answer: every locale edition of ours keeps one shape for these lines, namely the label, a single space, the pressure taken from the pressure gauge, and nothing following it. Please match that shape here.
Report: 4.1 bar
